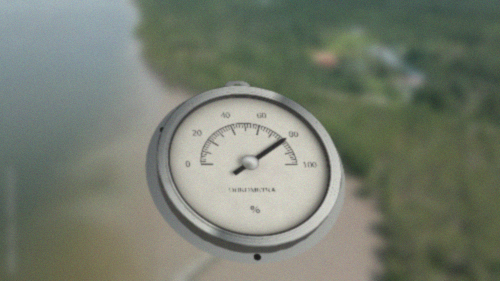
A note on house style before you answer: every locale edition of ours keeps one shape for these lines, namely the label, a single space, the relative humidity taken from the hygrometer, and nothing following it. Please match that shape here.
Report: 80 %
